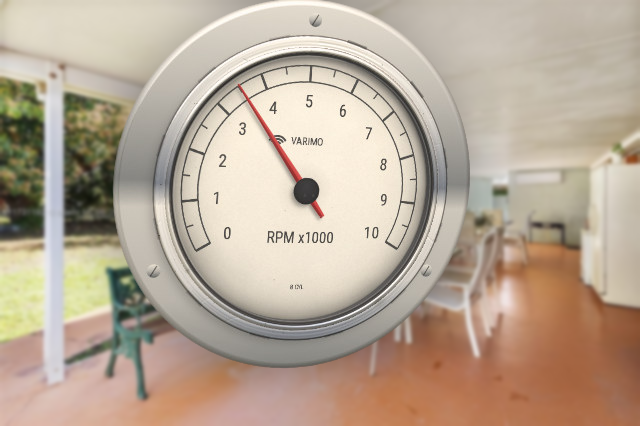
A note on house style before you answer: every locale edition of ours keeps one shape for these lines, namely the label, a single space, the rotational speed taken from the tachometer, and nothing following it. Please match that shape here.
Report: 3500 rpm
